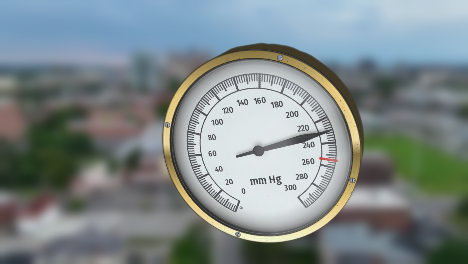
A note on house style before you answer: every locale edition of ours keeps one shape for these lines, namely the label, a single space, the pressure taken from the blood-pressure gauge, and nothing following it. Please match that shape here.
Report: 230 mmHg
